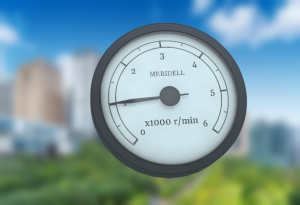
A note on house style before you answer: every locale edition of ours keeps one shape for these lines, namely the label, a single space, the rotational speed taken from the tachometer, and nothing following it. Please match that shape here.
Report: 1000 rpm
